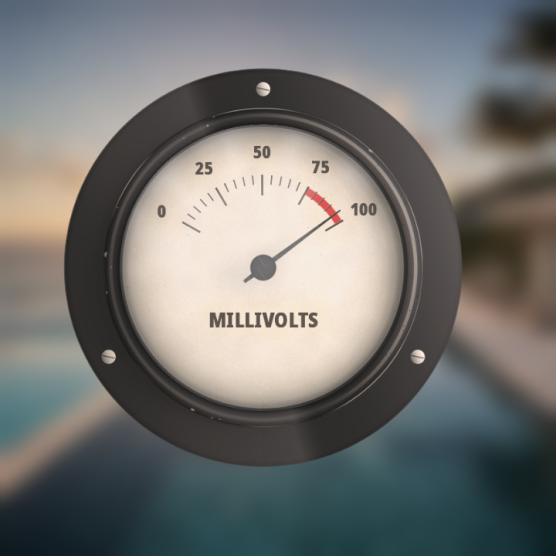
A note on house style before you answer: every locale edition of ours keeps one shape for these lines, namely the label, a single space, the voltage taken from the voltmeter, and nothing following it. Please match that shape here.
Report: 95 mV
